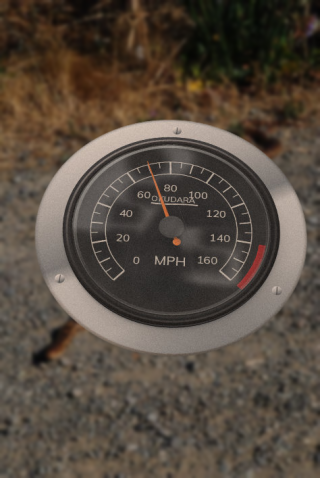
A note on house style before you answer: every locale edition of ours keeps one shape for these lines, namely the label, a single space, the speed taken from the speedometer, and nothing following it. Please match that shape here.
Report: 70 mph
